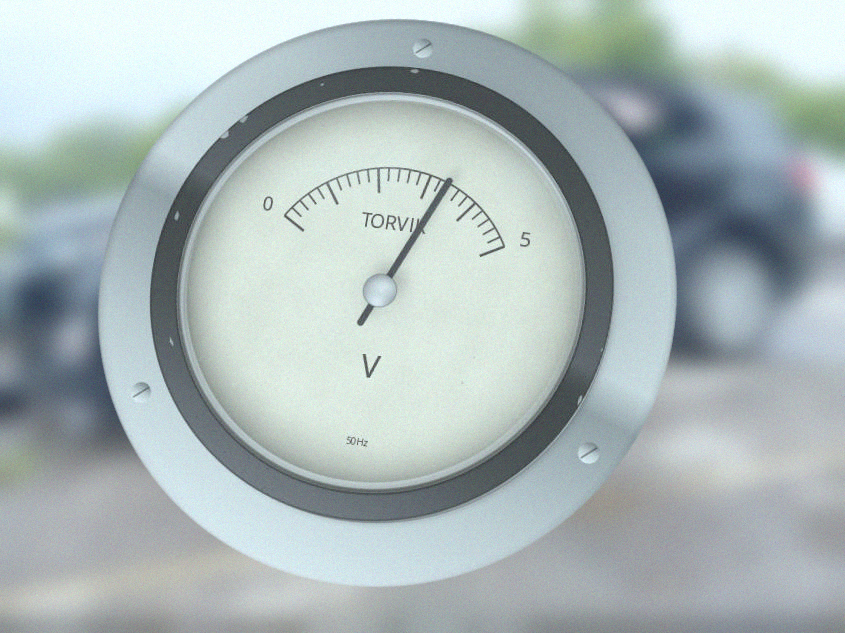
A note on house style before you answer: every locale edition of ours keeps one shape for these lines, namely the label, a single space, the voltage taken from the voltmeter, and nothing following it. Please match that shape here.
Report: 3.4 V
